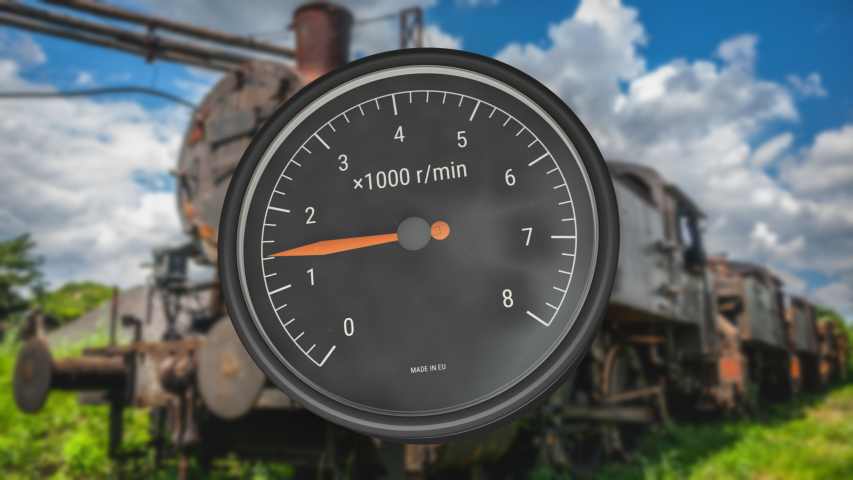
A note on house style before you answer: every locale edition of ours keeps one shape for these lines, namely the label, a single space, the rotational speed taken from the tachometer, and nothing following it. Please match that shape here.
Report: 1400 rpm
